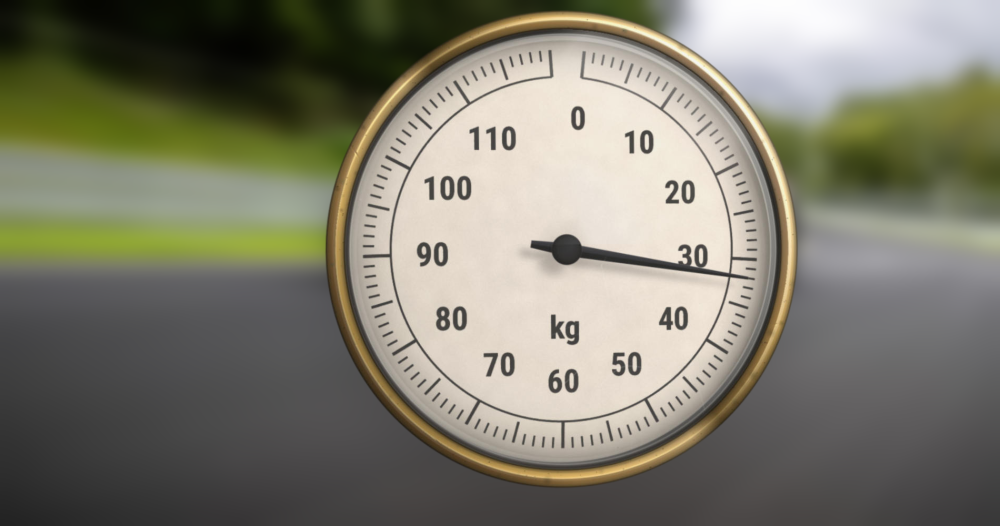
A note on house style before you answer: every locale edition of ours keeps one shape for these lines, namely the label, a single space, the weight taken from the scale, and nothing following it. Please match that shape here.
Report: 32 kg
